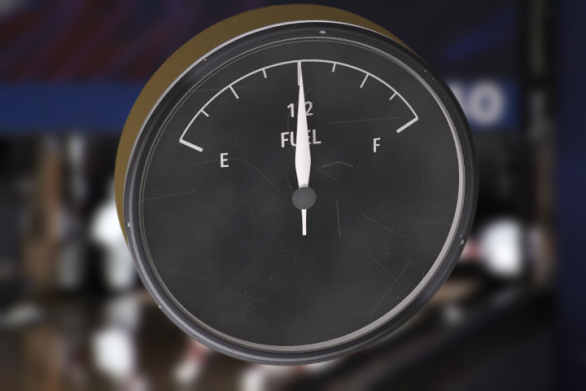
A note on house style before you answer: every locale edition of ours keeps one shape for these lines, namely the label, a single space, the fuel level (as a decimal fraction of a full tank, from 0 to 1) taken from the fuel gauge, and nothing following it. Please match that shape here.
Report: 0.5
